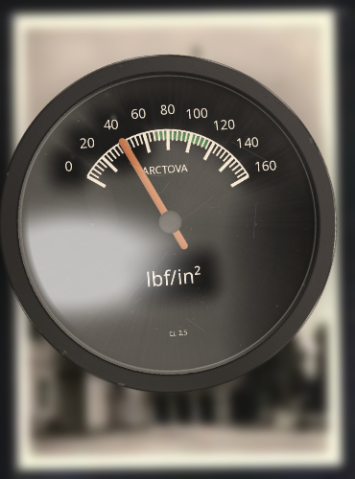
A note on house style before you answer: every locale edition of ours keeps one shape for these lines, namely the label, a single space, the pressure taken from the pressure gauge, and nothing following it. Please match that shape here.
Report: 40 psi
